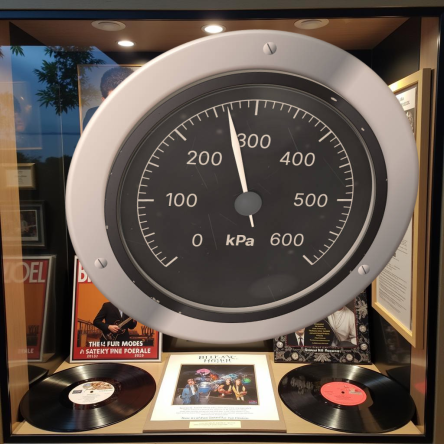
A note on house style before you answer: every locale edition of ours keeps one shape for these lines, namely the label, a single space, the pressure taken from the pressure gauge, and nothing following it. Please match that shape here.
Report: 265 kPa
